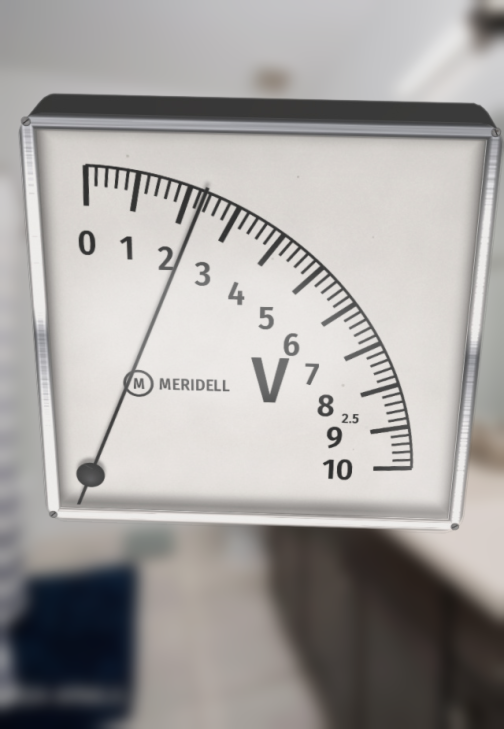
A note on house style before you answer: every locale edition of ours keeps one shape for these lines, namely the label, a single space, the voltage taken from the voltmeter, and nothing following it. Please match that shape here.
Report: 2.3 V
